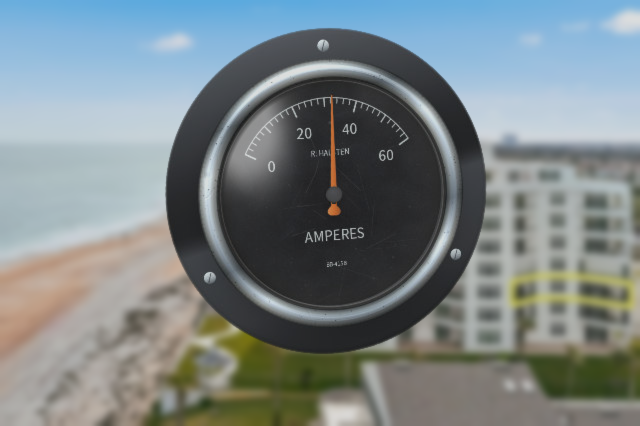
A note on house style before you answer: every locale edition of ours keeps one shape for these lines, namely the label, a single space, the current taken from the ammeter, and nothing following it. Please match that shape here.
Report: 32 A
